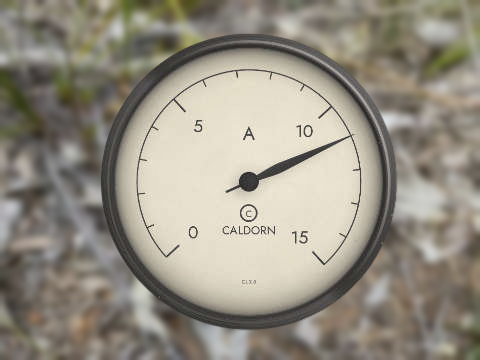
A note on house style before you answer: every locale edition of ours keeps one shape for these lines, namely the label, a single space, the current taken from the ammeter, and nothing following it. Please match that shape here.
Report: 11 A
